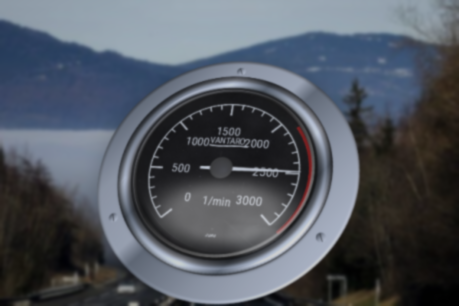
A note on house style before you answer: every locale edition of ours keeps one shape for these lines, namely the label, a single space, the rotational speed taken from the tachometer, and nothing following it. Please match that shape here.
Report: 2500 rpm
